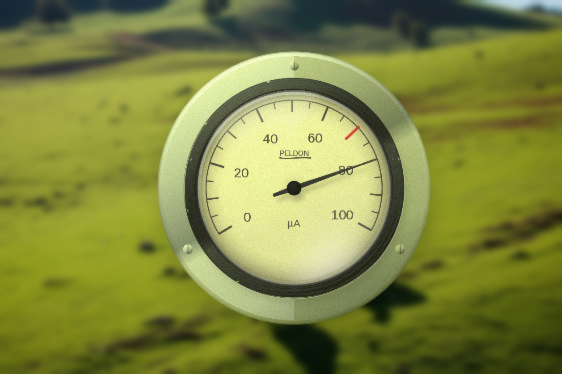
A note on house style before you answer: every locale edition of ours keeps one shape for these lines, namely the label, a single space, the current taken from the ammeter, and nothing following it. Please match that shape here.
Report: 80 µA
